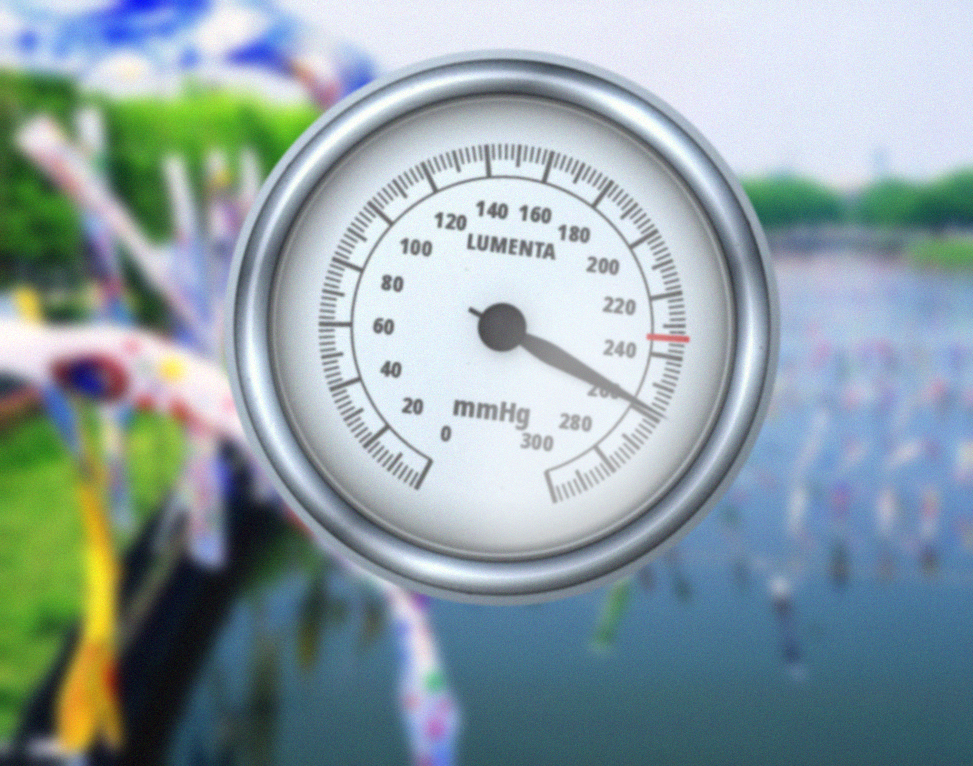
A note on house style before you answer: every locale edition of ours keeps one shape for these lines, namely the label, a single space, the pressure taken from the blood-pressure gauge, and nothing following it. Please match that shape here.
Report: 258 mmHg
